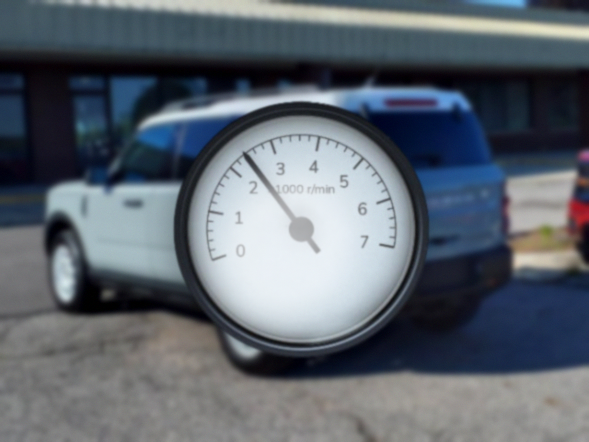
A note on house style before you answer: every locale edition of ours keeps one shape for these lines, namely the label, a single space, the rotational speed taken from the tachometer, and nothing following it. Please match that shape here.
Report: 2400 rpm
